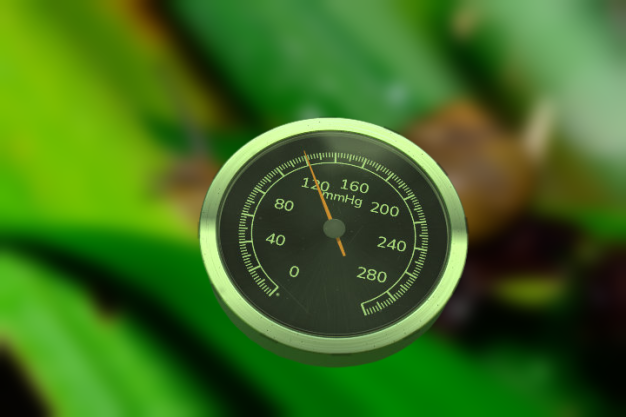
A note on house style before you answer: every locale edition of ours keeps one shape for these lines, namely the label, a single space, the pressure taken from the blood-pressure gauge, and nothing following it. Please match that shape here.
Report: 120 mmHg
